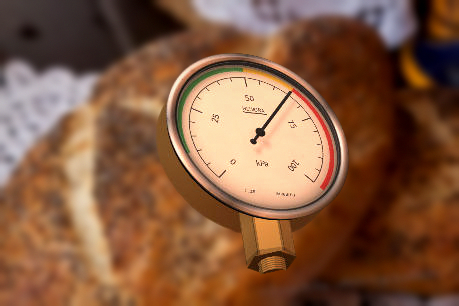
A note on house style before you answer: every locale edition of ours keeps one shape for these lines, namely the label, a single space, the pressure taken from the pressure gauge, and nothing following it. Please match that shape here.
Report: 65 kPa
